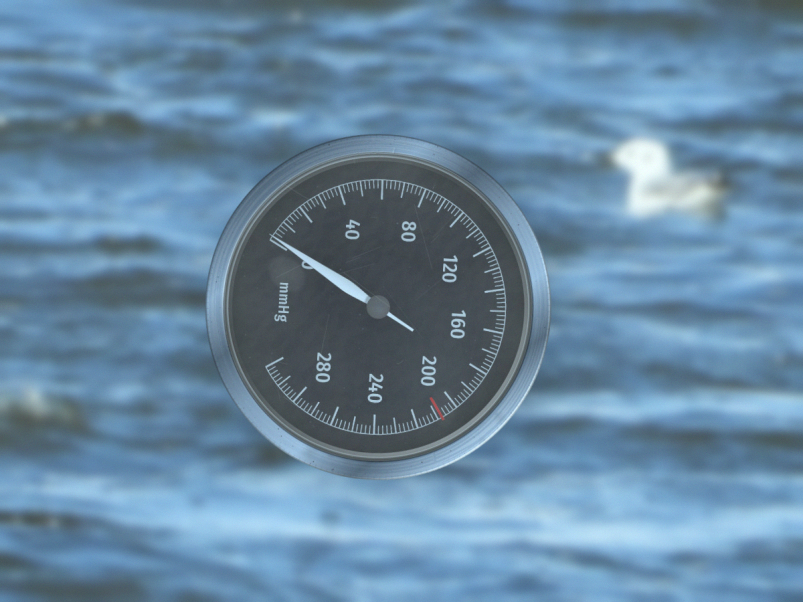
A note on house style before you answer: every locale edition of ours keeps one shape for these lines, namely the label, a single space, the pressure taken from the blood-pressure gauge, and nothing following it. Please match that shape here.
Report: 2 mmHg
